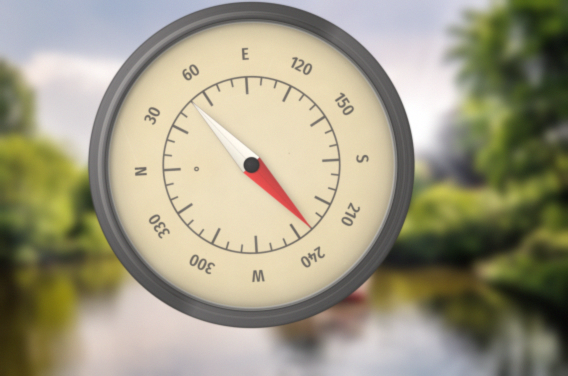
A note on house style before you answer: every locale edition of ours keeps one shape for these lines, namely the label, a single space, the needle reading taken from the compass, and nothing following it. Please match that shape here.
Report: 230 °
